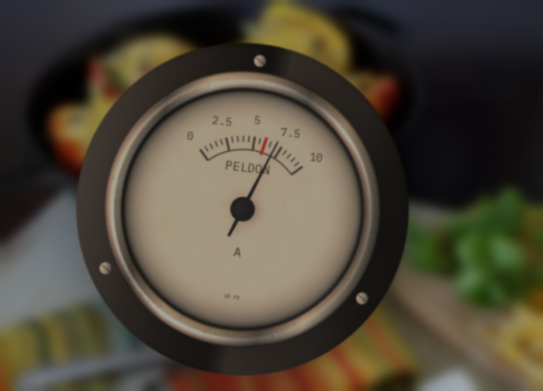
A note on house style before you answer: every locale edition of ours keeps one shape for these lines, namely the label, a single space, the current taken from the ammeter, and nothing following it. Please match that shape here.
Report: 7 A
